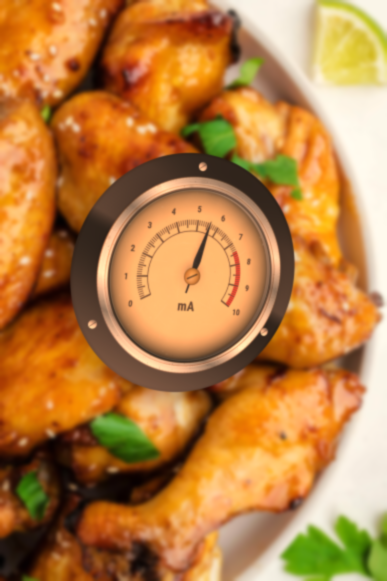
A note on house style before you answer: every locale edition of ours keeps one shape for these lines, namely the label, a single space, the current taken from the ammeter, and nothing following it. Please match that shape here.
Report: 5.5 mA
